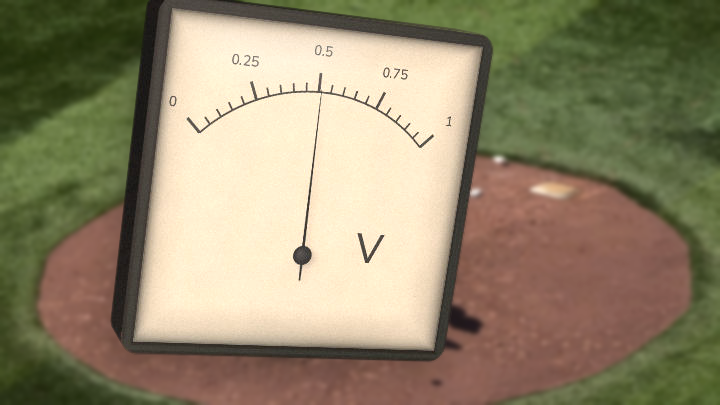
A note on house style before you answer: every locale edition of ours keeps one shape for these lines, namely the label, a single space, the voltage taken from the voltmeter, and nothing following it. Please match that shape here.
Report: 0.5 V
